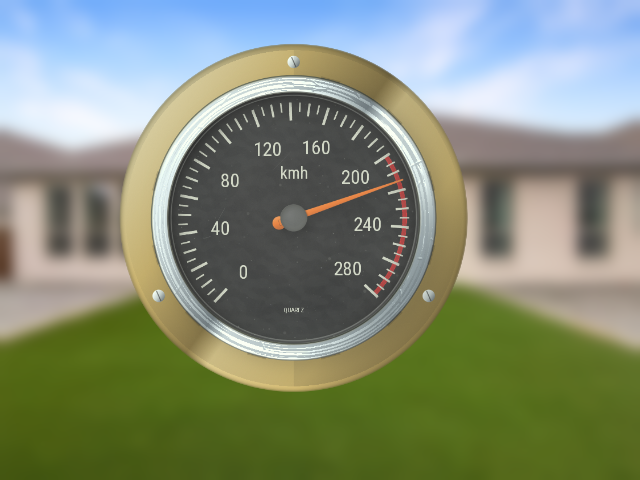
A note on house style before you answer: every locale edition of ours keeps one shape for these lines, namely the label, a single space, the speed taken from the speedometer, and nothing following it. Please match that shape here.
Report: 215 km/h
